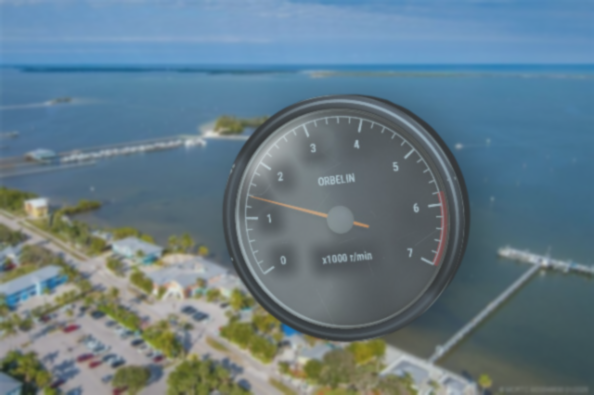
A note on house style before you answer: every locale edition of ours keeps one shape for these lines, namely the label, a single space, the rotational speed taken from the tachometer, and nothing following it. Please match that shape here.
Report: 1400 rpm
